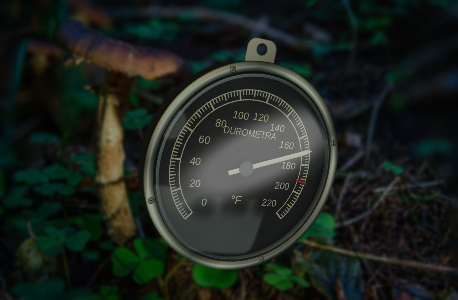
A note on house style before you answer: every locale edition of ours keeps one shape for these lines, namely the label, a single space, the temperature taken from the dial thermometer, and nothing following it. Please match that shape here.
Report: 170 °F
